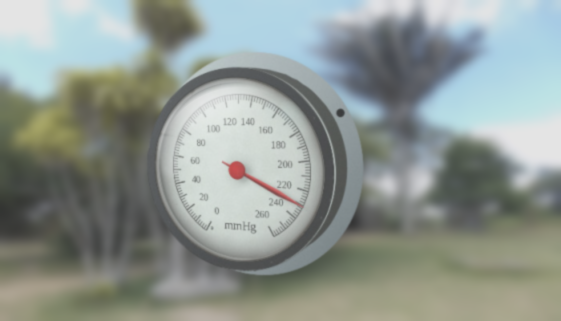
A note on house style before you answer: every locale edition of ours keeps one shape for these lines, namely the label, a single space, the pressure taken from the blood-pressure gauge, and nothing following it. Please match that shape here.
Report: 230 mmHg
